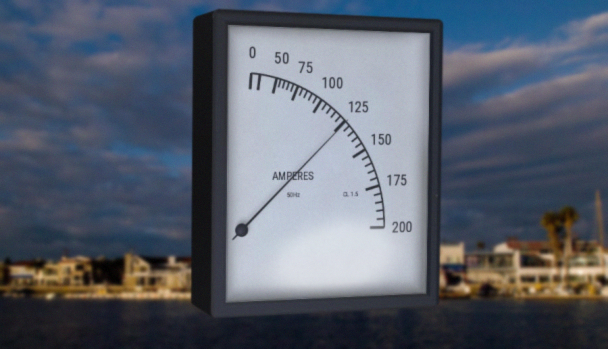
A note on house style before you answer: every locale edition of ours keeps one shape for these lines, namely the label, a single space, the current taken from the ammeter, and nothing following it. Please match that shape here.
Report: 125 A
